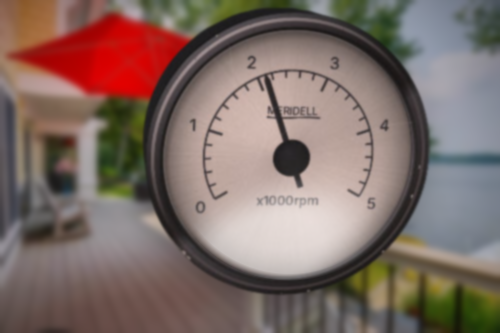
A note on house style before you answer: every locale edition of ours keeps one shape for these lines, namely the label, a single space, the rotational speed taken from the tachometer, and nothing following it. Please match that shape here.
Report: 2100 rpm
